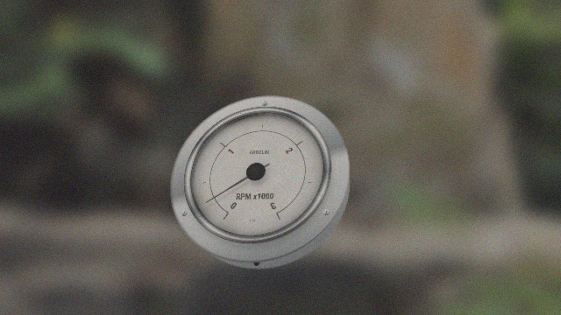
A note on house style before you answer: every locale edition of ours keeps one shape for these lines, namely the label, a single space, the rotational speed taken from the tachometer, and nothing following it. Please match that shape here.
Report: 250 rpm
